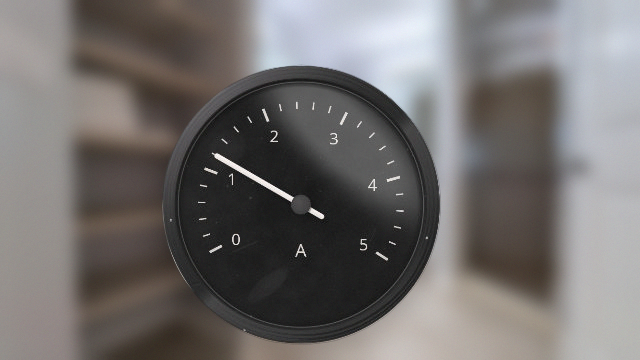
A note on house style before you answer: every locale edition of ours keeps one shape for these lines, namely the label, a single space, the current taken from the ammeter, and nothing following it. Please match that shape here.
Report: 1.2 A
